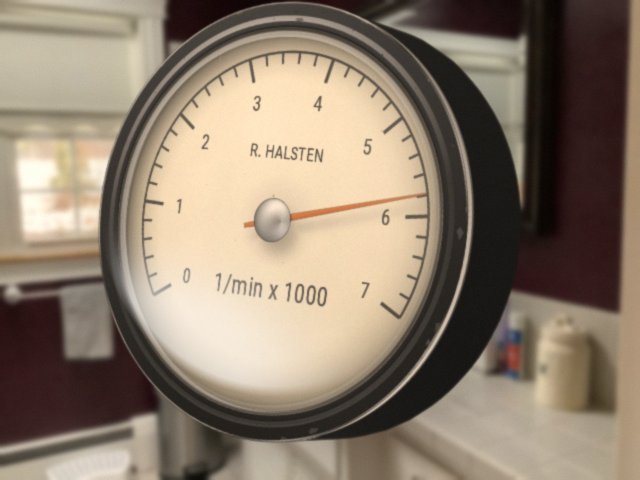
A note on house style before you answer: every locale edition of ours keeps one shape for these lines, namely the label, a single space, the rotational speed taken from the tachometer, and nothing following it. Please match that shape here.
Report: 5800 rpm
